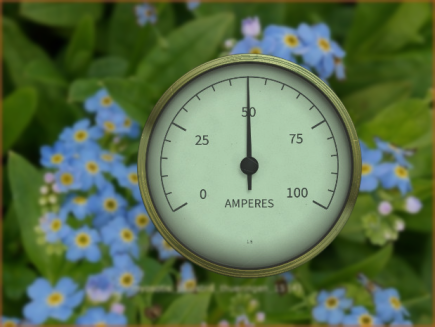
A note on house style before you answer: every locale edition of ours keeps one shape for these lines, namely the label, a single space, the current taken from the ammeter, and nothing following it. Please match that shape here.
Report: 50 A
